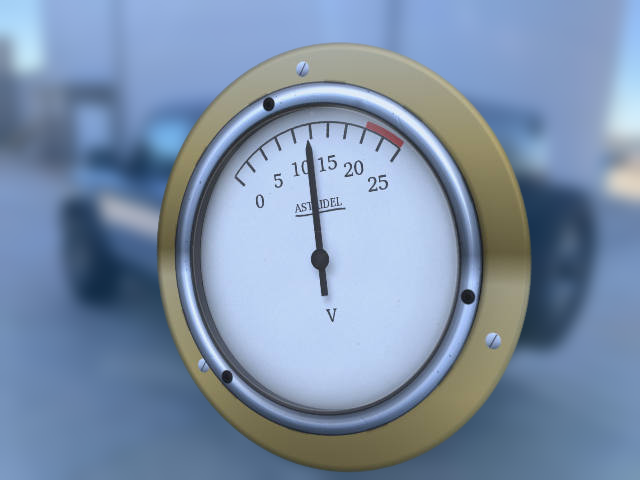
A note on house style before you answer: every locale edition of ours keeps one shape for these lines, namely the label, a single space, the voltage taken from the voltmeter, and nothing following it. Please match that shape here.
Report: 12.5 V
